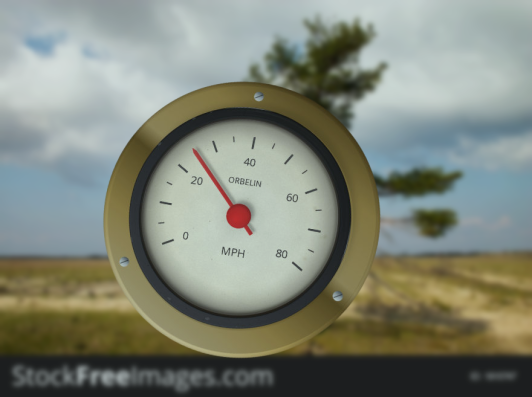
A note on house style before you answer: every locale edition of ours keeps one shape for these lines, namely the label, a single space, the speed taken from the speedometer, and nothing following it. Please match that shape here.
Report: 25 mph
